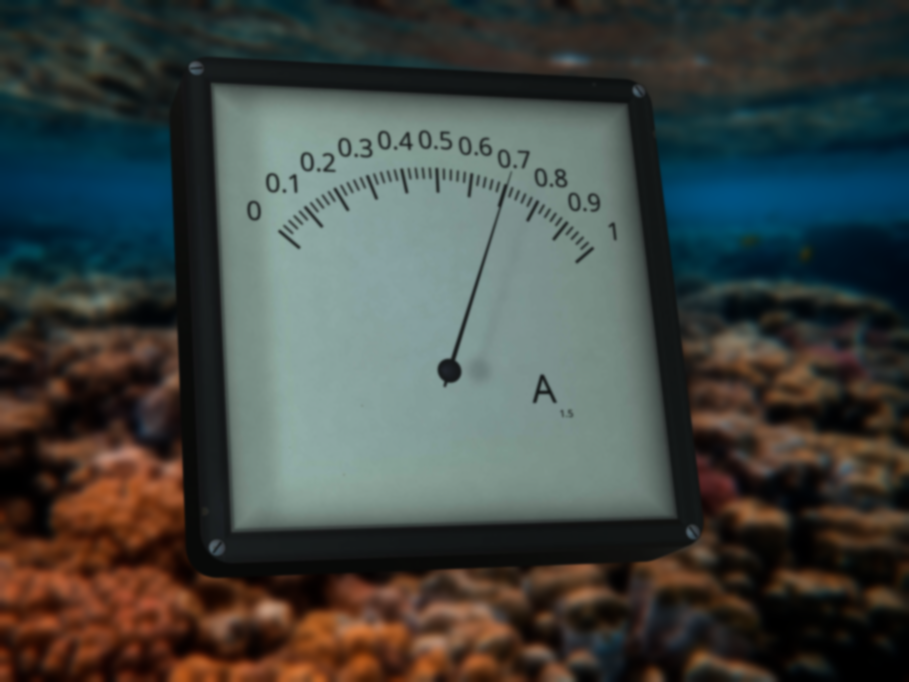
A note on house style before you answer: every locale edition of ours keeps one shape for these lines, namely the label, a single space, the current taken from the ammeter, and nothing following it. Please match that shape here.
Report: 0.7 A
